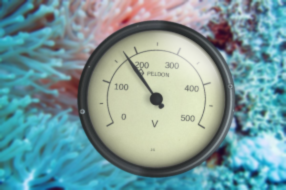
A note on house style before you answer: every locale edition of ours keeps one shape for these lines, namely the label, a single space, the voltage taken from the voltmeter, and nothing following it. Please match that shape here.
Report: 175 V
